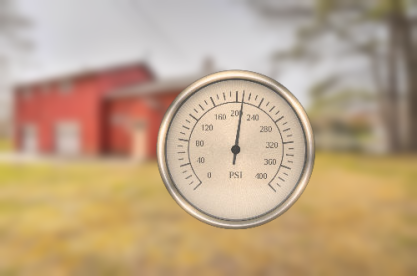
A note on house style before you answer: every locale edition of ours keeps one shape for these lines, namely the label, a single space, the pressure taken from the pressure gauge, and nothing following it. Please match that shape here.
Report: 210 psi
